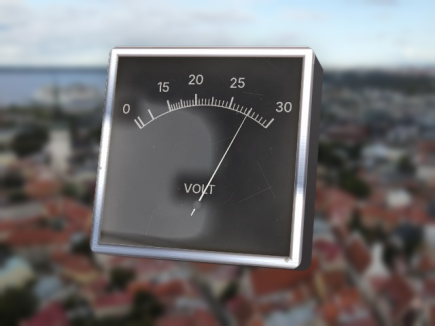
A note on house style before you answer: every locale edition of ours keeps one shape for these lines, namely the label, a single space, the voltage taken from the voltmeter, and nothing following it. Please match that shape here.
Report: 27.5 V
